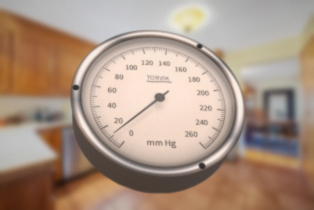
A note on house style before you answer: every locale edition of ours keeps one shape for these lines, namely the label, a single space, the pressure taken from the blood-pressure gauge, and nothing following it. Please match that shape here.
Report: 10 mmHg
